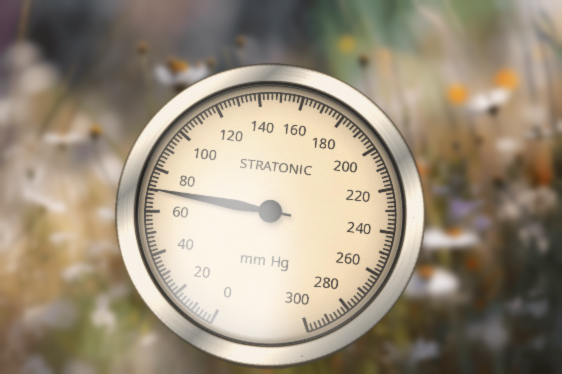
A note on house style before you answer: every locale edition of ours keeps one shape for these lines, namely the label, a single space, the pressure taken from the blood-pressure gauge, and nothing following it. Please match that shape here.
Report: 70 mmHg
